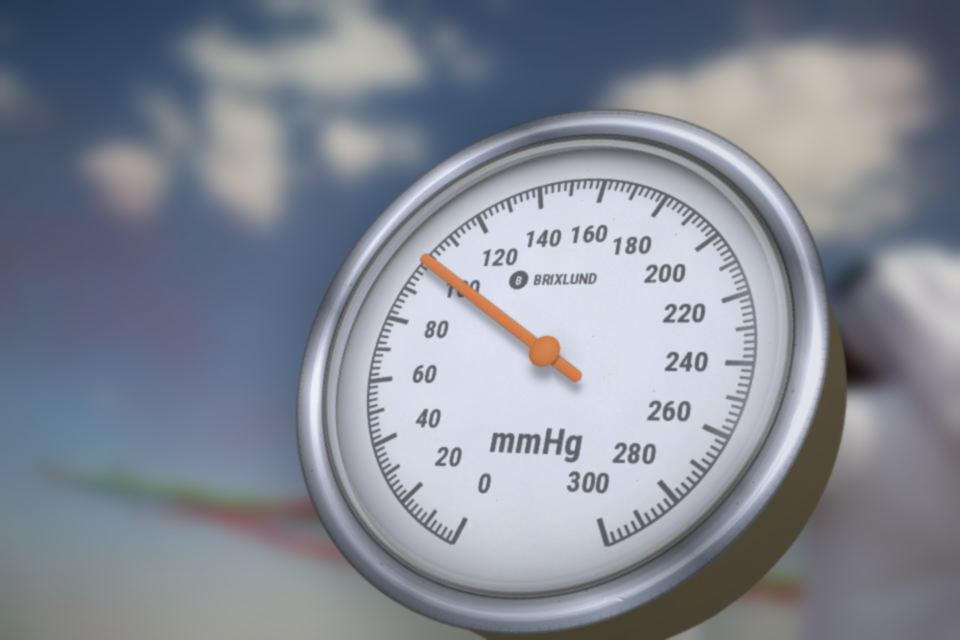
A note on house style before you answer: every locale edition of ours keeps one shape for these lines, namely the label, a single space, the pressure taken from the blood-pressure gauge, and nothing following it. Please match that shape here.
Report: 100 mmHg
